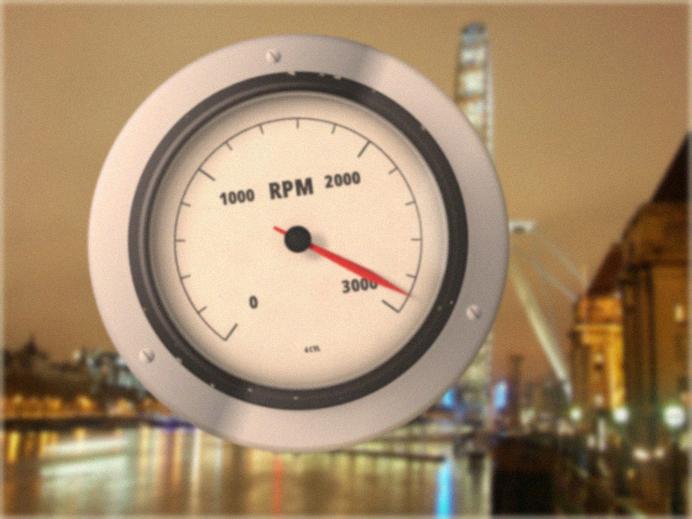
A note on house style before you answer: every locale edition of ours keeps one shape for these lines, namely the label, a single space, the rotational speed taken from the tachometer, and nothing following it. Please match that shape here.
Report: 2900 rpm
